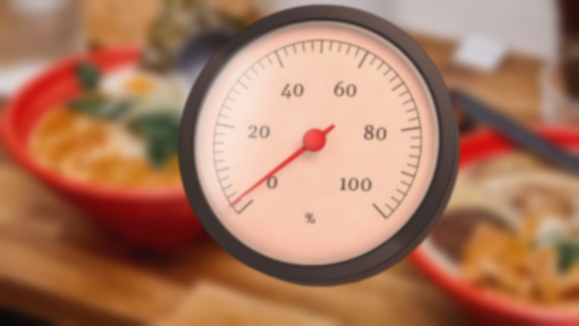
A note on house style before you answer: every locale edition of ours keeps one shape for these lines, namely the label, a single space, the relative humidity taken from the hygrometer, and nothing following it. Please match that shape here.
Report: 2 %
